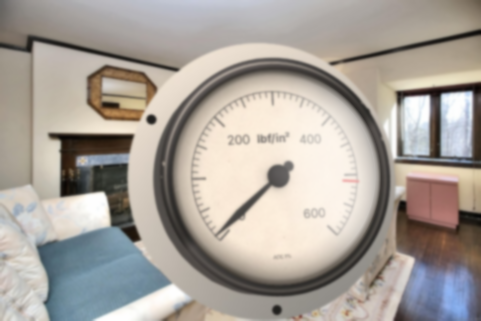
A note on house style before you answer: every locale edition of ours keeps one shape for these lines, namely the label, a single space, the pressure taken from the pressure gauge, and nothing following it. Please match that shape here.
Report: 10 psi
